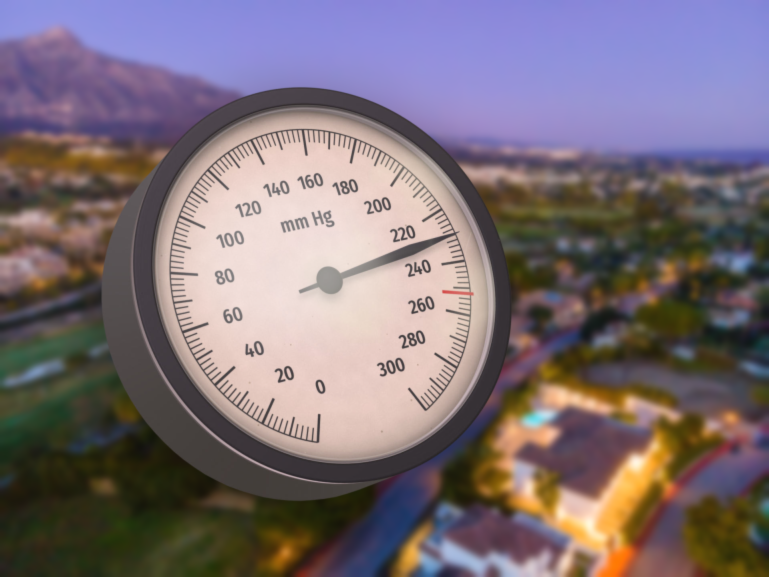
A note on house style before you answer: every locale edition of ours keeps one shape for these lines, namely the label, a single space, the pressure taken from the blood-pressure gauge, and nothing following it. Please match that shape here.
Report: 230 mmHg
